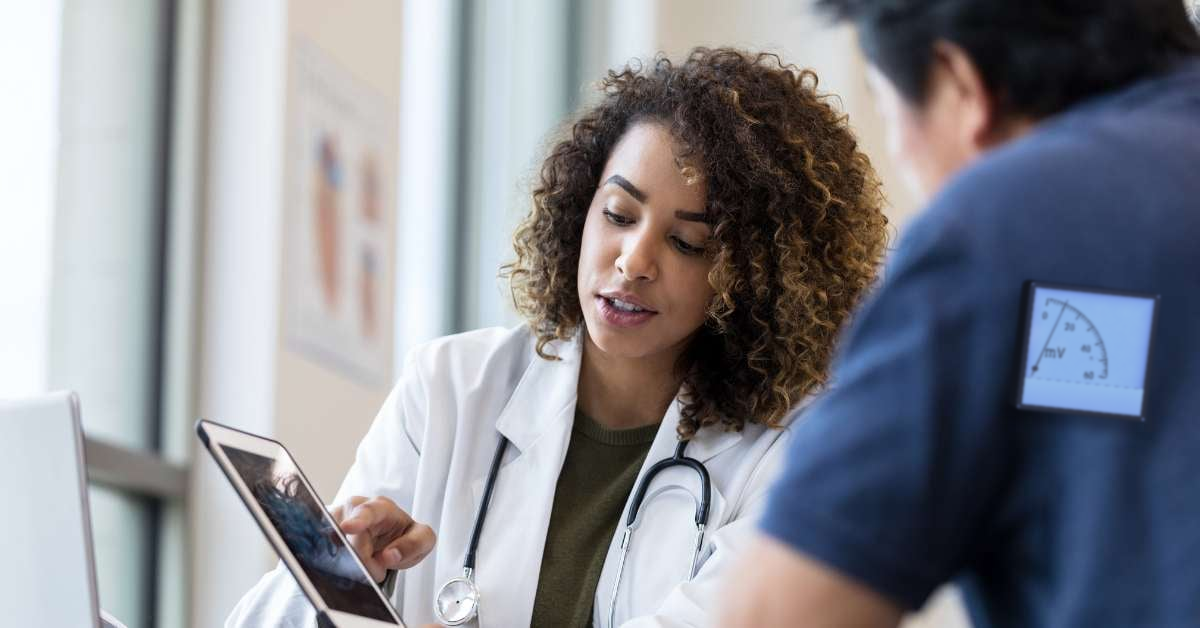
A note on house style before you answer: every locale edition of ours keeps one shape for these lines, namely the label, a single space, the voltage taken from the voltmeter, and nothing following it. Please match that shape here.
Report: 10 mV
